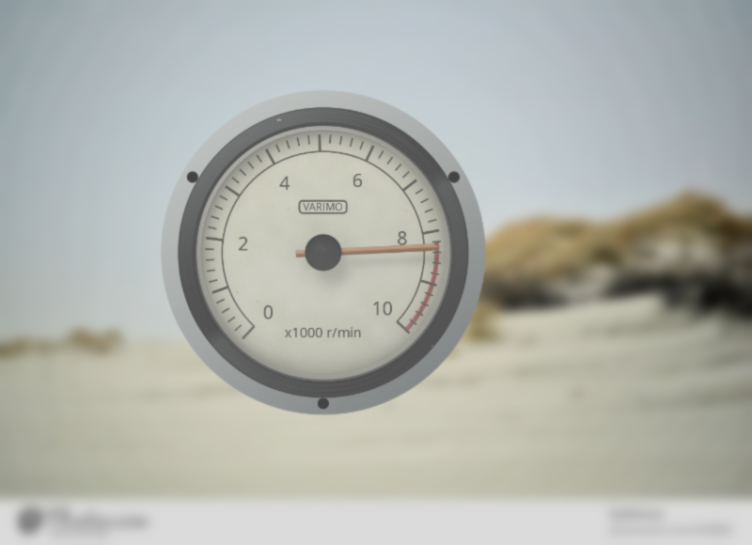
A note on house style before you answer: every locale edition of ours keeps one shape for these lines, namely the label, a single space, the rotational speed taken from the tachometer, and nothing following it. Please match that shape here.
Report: 8300 rpm
